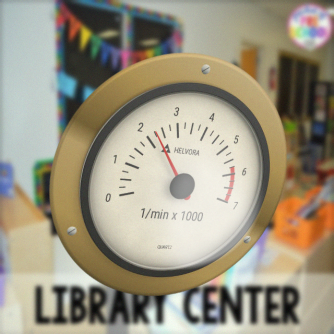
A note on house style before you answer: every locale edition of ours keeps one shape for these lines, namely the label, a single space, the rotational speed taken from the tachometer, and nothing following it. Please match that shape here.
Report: 2250 rpm
